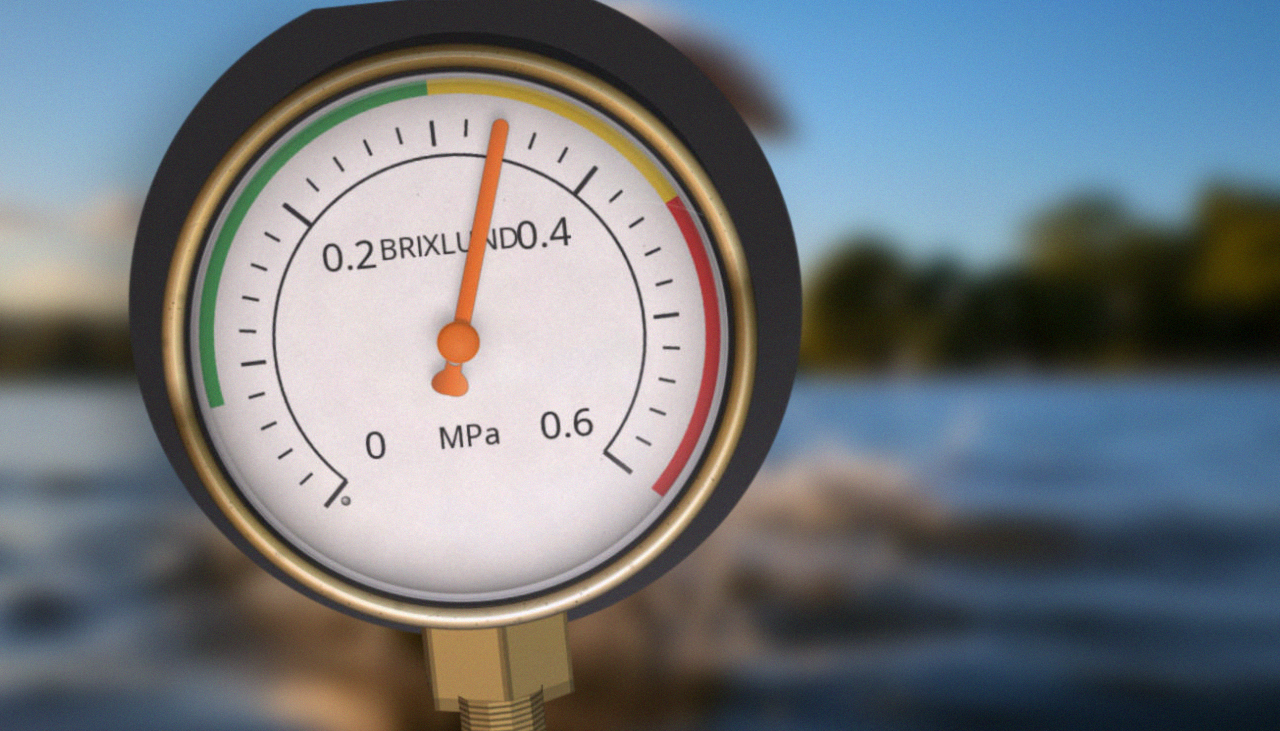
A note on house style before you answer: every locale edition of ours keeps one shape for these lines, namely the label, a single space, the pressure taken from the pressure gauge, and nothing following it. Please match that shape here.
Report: 0.34 MPa
